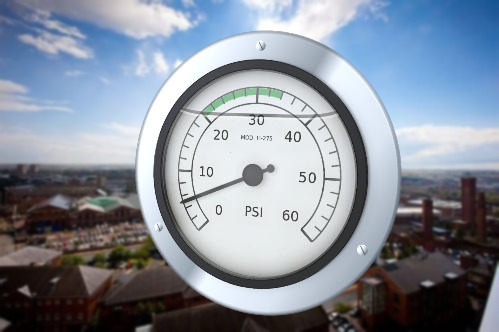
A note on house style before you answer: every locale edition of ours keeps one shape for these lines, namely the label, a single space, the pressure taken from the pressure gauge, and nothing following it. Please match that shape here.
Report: 5 psi
